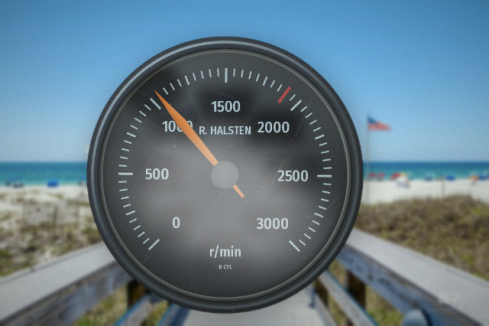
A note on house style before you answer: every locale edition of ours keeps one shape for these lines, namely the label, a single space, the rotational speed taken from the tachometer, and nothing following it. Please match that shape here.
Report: 1050 rpm
